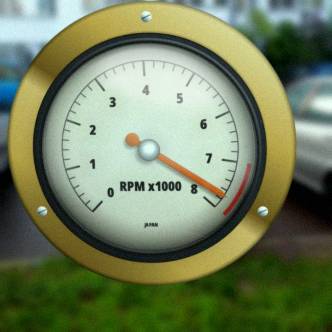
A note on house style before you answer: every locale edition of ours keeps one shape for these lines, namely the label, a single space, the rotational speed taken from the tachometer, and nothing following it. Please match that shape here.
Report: 7700 rpm
